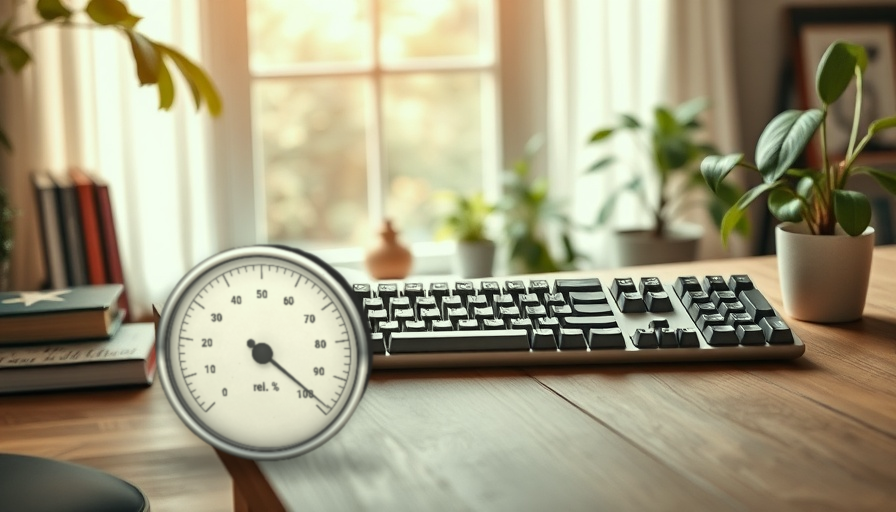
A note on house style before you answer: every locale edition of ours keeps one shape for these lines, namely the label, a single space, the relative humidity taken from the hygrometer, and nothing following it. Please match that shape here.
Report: 98 %
